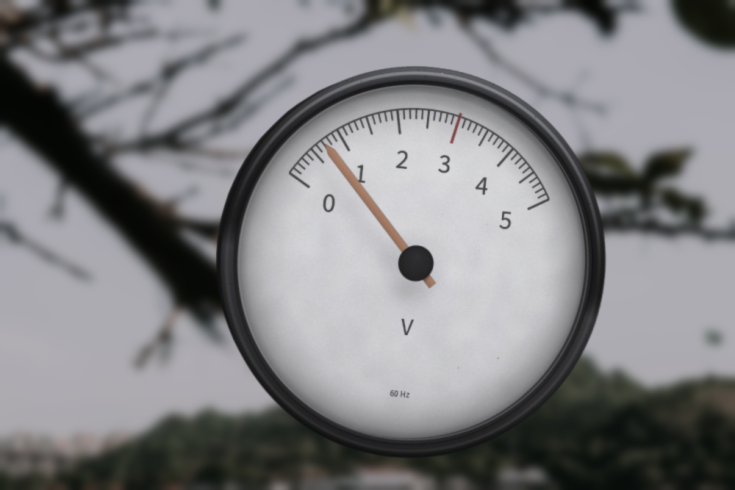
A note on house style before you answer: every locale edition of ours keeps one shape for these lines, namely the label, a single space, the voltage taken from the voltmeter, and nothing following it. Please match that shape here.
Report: 0.7 V
